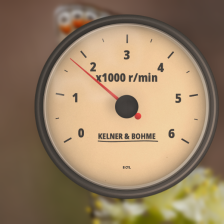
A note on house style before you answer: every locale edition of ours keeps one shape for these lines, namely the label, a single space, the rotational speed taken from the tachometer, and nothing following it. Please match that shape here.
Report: 1750 rpm
